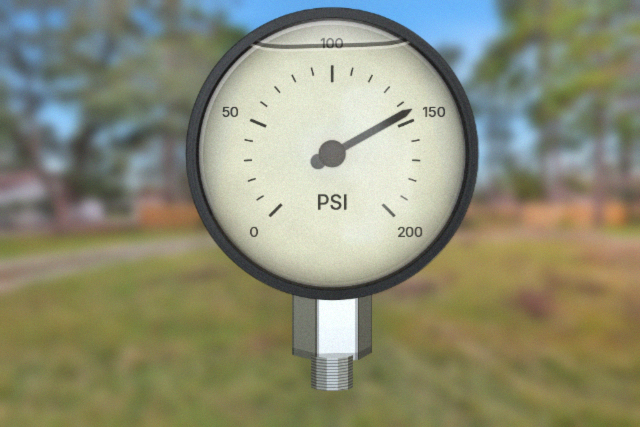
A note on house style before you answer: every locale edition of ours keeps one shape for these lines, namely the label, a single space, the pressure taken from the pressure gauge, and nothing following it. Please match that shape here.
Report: 145 psi
